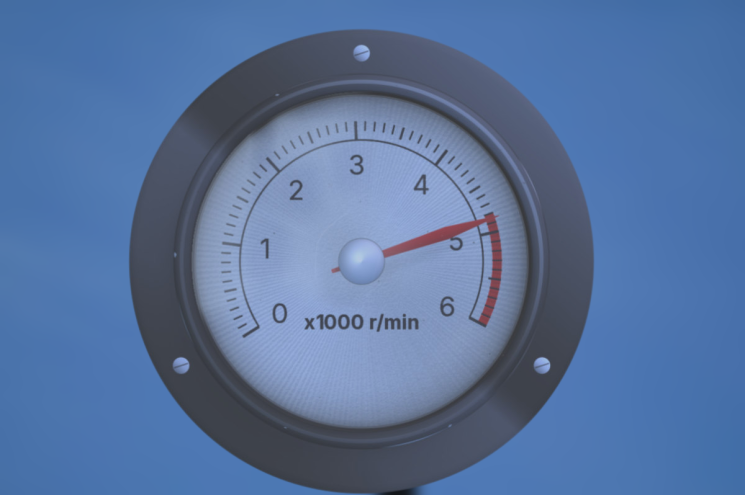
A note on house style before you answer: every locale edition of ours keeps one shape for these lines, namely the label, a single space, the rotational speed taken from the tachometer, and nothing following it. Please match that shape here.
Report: 4850 rpm
